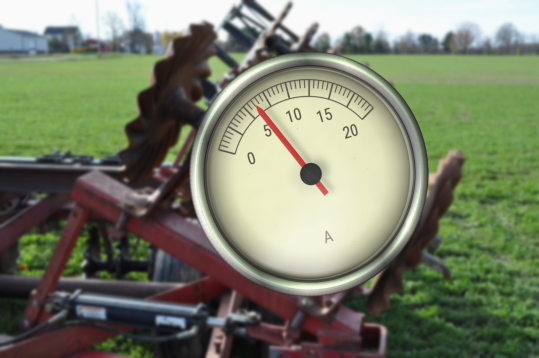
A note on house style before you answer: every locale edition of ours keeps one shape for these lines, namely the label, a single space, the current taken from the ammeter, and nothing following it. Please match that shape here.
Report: 6 A
